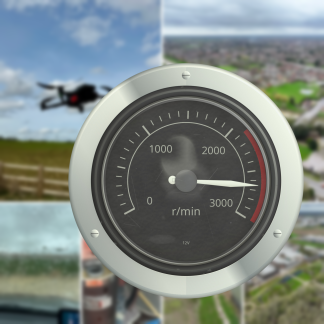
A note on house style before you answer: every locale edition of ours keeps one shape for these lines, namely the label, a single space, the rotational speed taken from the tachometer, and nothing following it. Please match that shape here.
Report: 2650 rpm
